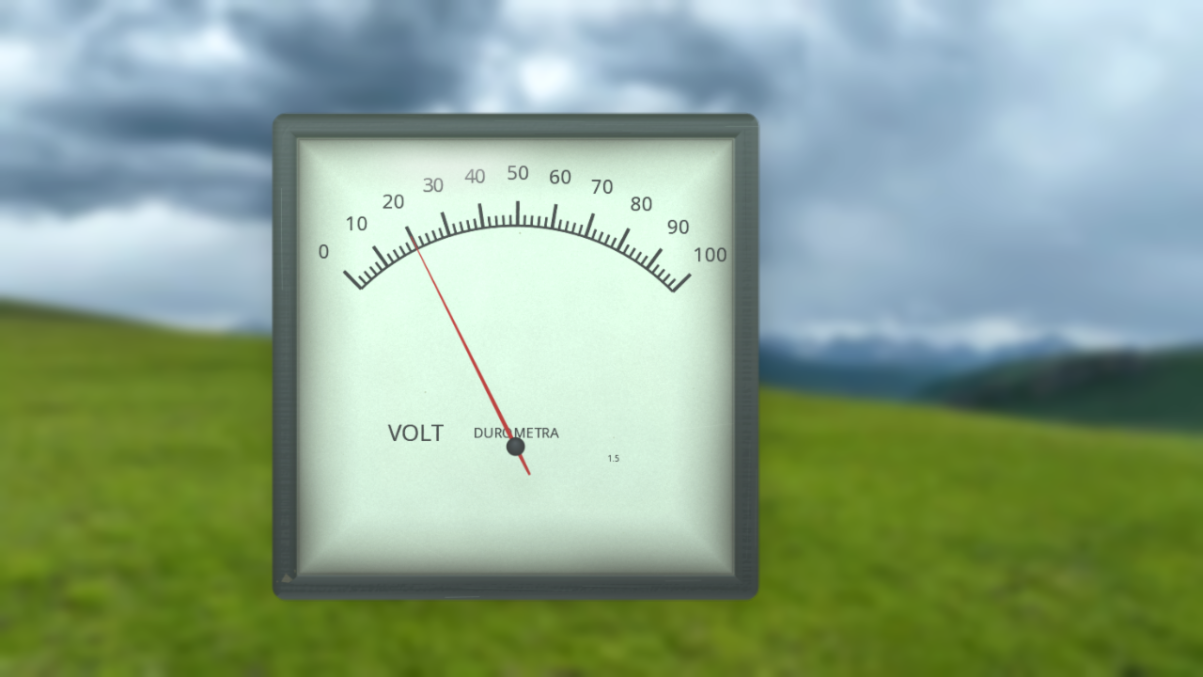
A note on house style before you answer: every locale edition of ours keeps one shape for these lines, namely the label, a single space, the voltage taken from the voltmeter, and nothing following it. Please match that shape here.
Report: 20 V
